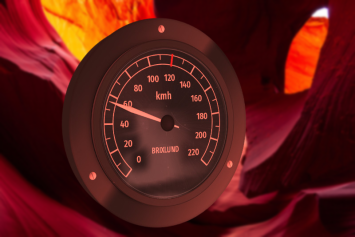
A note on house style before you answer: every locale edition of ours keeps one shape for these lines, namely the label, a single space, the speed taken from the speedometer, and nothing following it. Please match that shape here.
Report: 55 km/h
